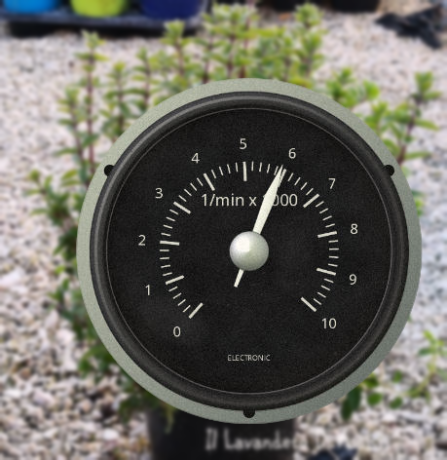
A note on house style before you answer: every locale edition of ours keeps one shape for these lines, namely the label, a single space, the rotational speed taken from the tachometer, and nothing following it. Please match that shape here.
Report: 5900 rpm
